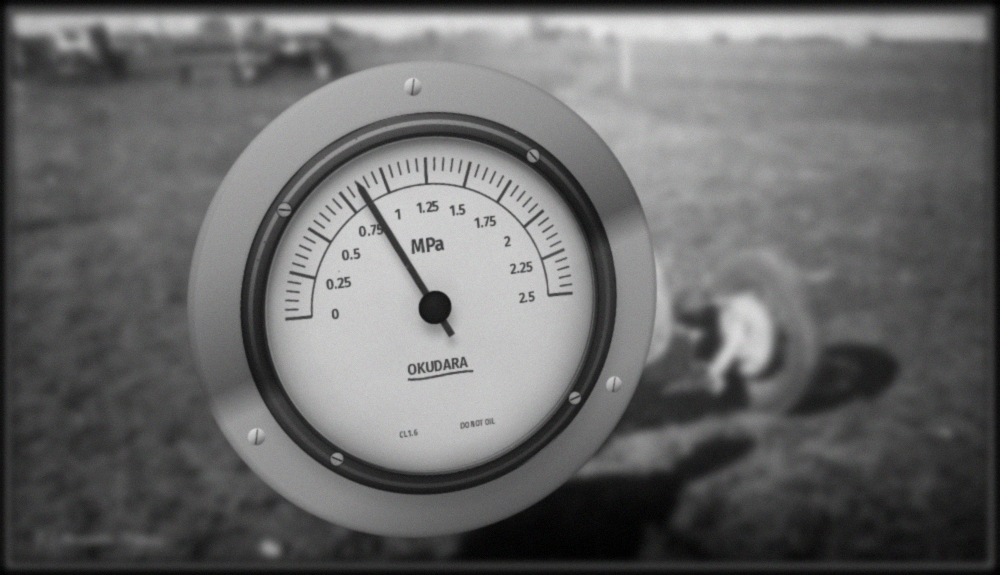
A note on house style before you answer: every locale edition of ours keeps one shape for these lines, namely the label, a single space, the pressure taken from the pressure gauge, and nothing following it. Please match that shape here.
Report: 0.85 MPa
